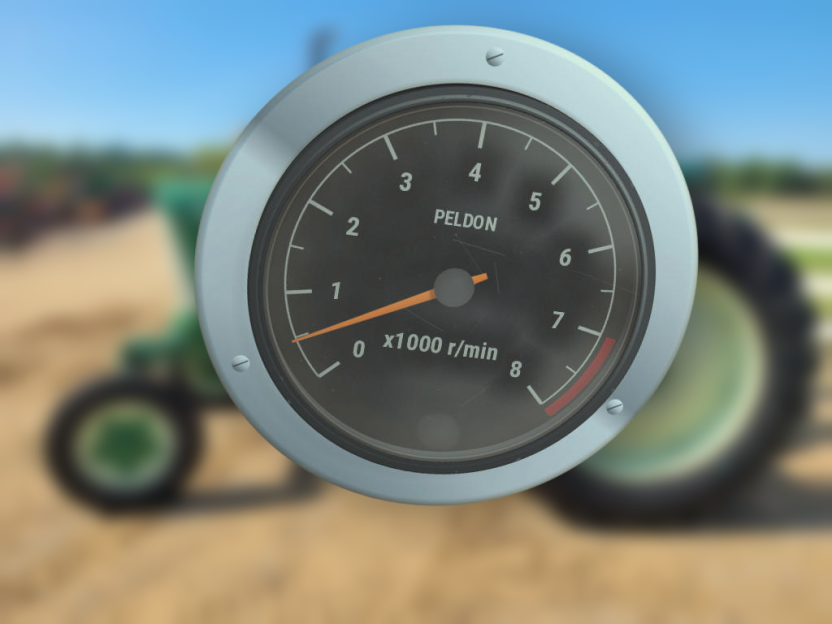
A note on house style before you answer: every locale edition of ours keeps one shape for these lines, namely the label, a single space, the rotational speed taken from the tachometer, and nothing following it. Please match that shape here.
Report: 500 rpm
